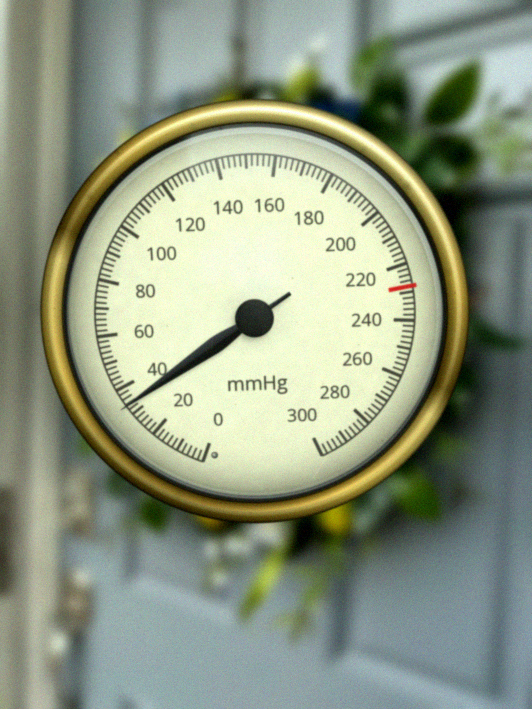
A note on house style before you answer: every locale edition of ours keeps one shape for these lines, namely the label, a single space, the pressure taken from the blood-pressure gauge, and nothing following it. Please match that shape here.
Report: 34 mmHg
